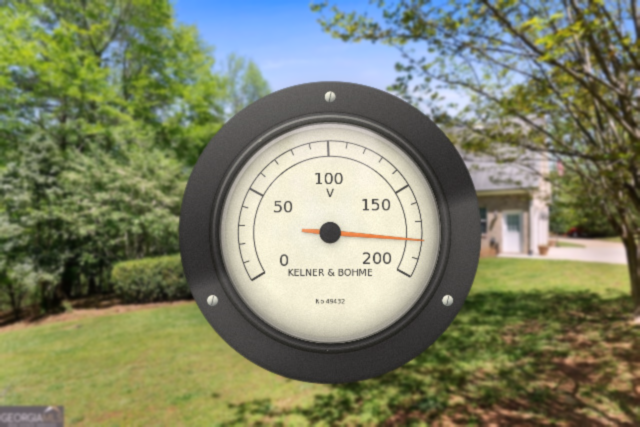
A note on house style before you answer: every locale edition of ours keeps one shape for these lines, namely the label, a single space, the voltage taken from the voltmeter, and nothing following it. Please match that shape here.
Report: 180 V
